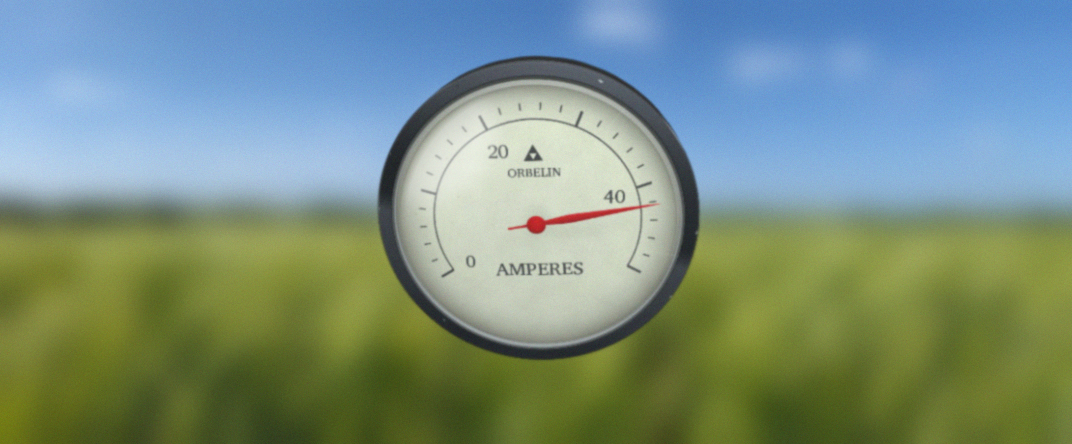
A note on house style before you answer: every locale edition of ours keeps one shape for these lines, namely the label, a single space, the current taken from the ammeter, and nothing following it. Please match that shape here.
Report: 42 A
